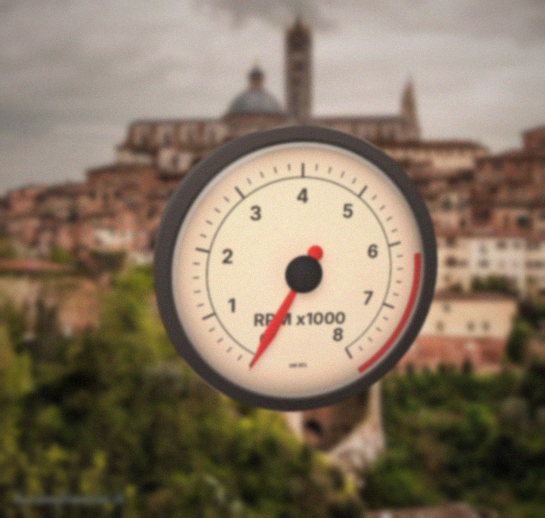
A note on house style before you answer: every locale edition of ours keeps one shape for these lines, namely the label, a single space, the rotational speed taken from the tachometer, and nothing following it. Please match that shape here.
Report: 0 rpm
